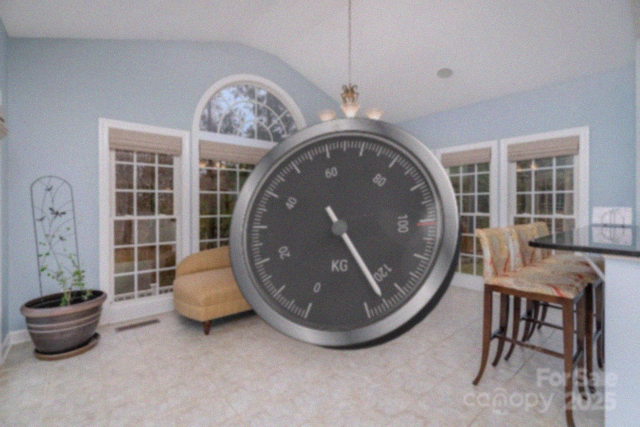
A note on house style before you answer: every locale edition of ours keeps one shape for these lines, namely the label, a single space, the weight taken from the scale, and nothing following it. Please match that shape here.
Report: 125 kg
